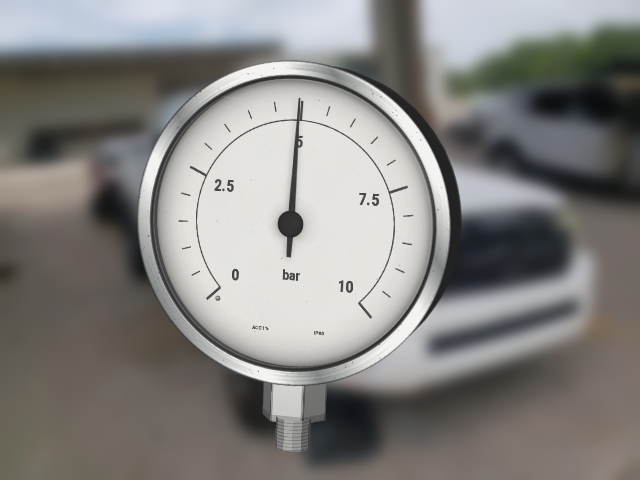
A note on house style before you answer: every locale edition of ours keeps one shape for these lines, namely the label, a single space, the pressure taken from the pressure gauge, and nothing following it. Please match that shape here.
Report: 5 bar
